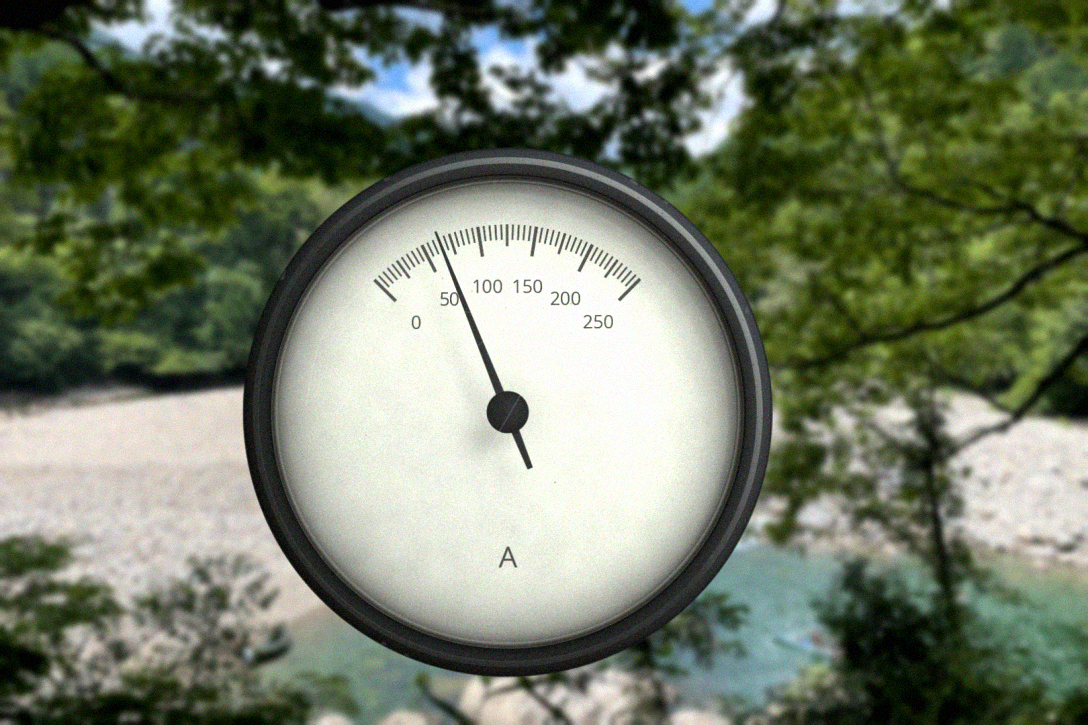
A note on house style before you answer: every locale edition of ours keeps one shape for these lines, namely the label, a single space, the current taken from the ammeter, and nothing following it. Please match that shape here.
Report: 65 A
